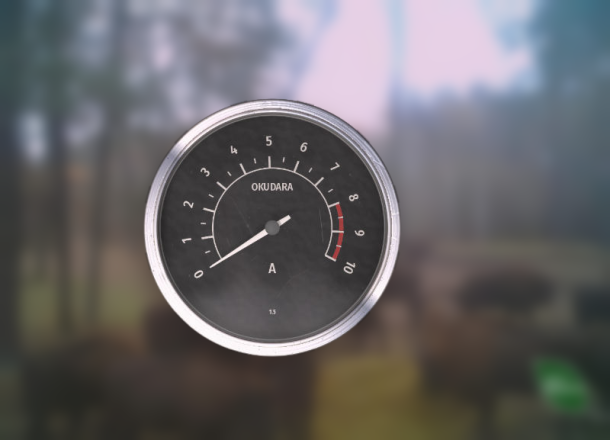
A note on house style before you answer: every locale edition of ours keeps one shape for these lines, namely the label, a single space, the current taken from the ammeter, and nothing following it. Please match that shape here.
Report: 0 A
